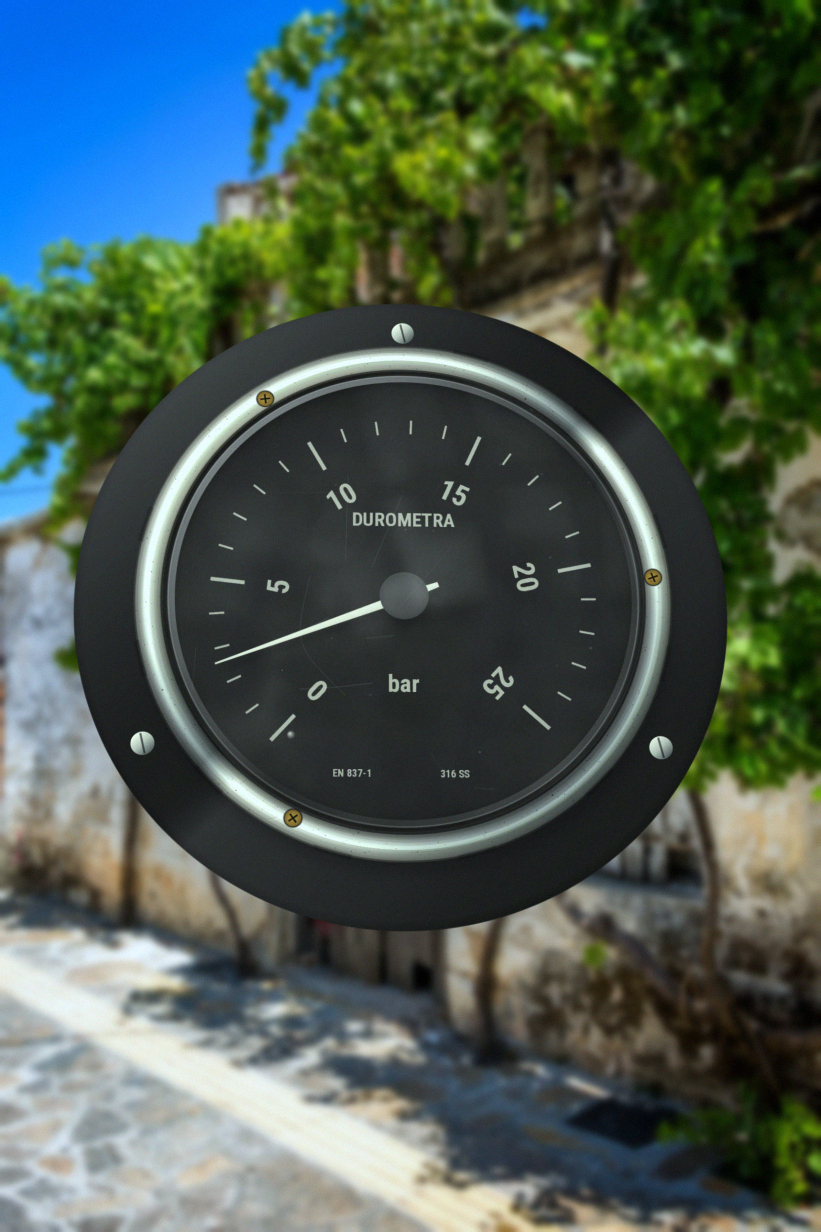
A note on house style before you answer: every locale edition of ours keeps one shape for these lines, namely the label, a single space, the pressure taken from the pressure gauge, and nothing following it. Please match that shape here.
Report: 2.5 bar
